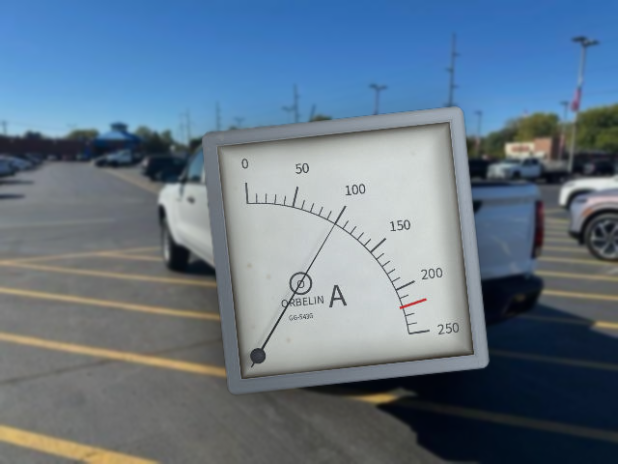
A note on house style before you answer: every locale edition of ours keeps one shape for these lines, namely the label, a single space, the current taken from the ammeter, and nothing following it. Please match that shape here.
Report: 100 A
